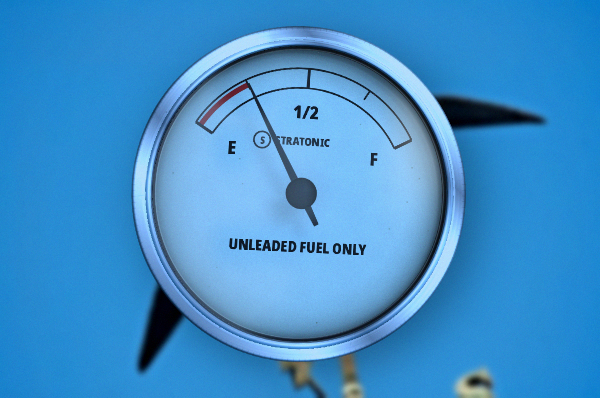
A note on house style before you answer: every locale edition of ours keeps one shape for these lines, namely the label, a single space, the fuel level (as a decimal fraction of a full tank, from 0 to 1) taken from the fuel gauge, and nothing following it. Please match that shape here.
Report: 0.25
